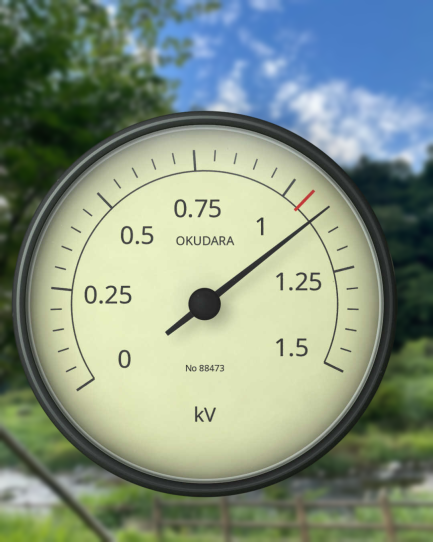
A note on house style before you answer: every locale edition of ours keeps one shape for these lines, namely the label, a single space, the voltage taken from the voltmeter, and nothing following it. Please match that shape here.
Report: 1.1 kV
